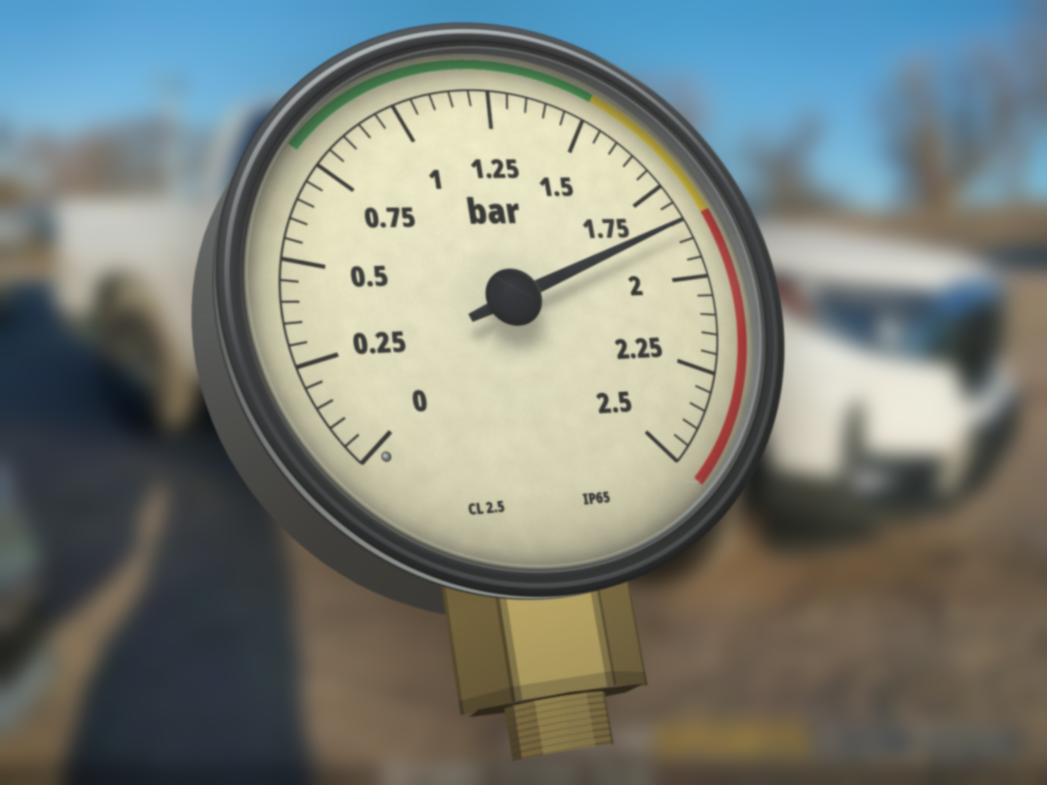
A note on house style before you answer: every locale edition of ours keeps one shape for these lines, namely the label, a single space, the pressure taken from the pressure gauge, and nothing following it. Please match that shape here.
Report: 1.85 bar
